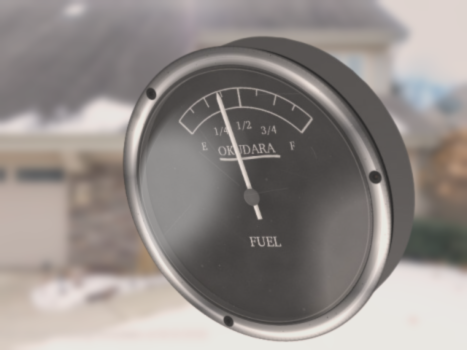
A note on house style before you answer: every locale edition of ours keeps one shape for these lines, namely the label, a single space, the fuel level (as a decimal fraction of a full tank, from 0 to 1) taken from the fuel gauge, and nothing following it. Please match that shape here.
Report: 0.375
